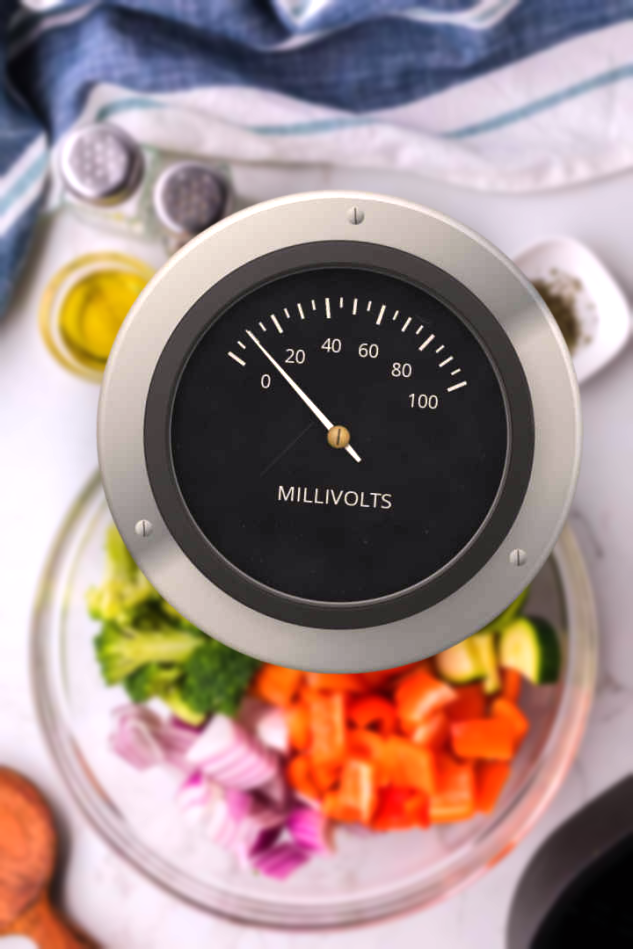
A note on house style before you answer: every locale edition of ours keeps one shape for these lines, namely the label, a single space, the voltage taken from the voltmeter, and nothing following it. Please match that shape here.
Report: 10 mV
